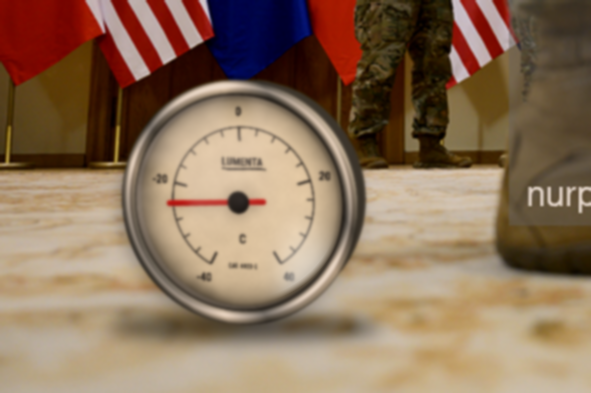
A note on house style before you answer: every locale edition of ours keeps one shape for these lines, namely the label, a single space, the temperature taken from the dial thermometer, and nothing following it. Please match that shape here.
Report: -24 °C
